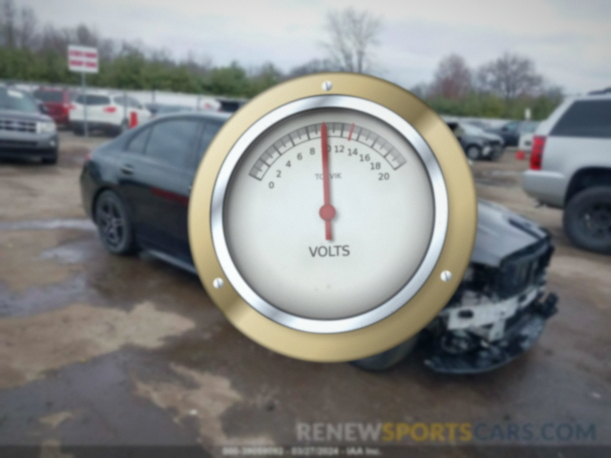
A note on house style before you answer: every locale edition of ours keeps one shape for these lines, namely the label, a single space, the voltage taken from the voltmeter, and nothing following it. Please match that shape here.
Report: 10 V
